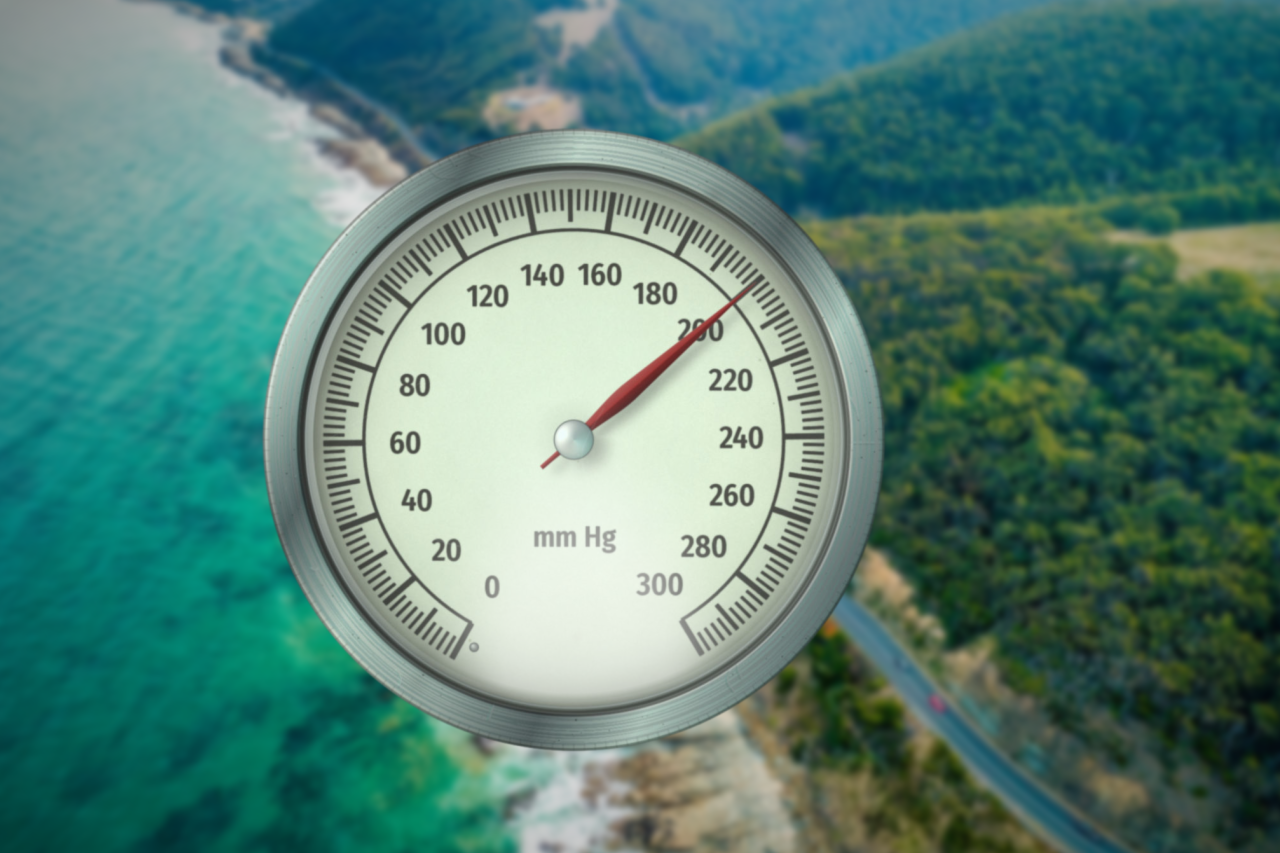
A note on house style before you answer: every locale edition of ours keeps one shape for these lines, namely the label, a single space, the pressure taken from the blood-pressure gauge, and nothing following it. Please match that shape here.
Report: 200 mmHg
